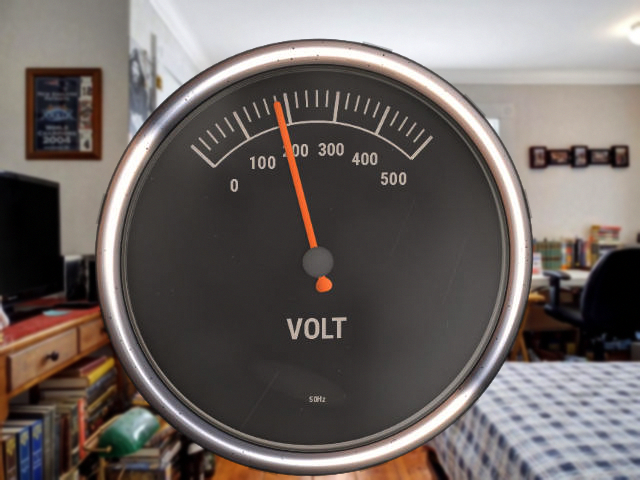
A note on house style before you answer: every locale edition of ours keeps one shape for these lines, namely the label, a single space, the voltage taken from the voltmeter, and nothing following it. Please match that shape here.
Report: 180 V
